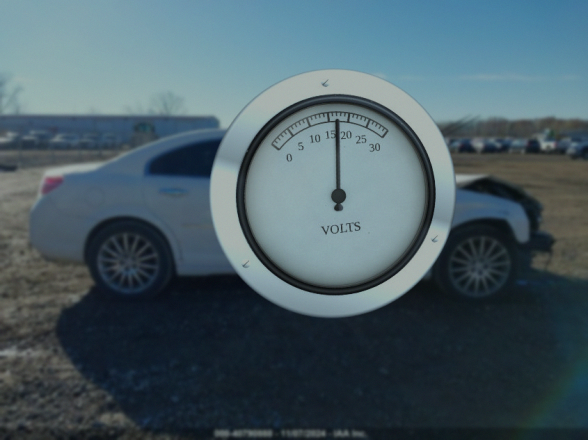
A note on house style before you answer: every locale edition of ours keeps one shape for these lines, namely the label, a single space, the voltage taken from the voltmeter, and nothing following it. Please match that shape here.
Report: 17 V
